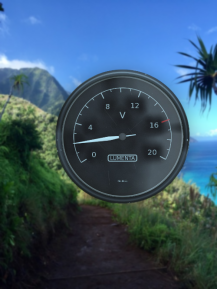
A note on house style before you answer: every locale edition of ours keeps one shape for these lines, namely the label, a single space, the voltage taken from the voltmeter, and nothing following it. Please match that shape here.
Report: 2 V
